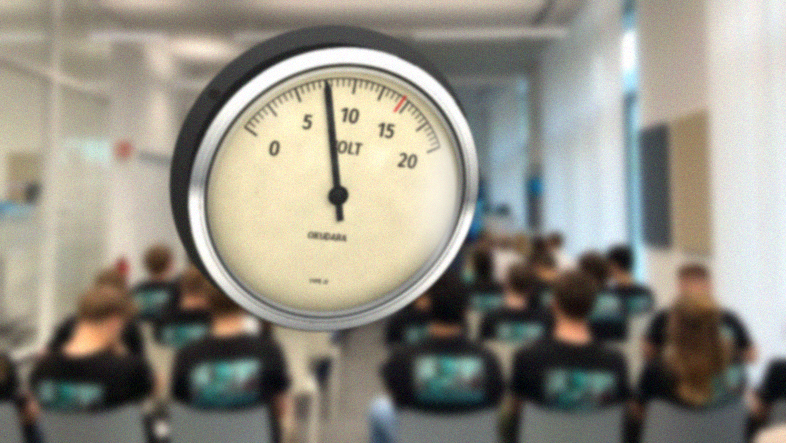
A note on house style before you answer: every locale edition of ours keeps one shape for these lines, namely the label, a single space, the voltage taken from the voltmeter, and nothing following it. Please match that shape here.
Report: 7.5 V
